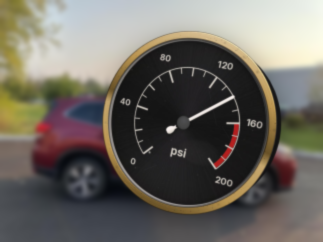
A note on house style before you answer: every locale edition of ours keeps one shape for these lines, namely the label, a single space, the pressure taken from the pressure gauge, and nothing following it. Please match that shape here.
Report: 140 psi
